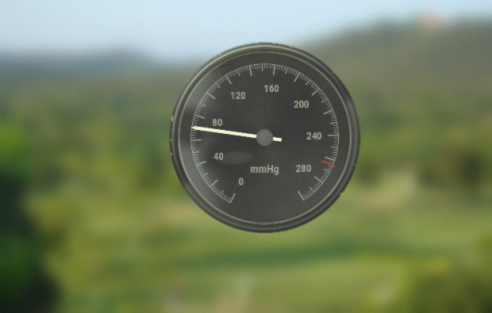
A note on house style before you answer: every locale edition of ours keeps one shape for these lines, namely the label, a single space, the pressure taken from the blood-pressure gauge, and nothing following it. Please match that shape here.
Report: 70 mmHg
